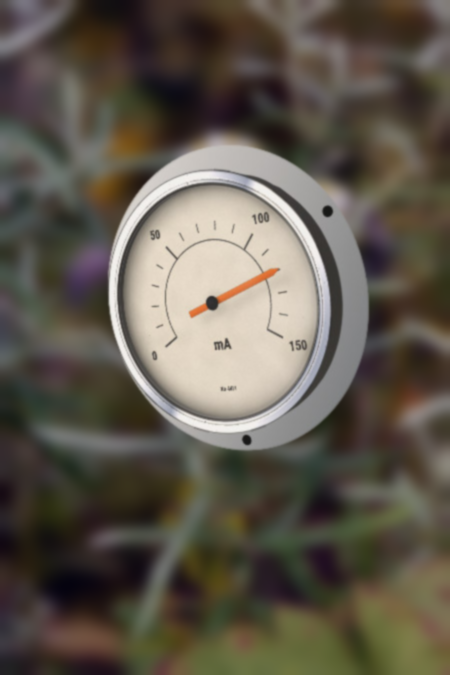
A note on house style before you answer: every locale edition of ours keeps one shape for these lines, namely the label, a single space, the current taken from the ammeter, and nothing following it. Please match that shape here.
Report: 120 mA
